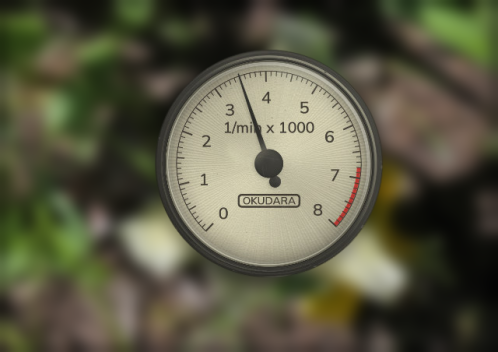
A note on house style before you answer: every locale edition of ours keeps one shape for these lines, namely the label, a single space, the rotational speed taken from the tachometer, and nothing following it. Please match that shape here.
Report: 3500 rpm
